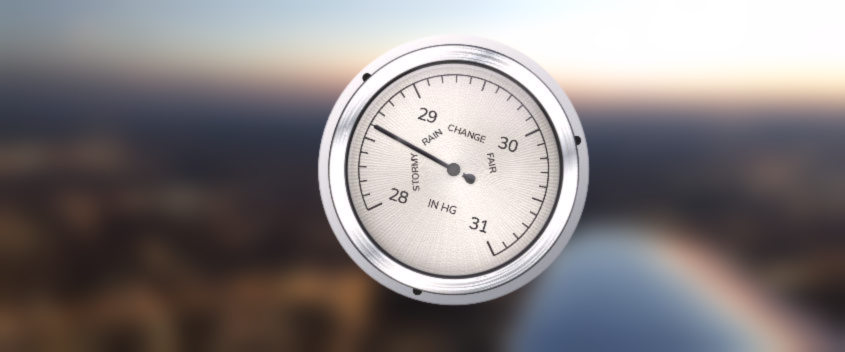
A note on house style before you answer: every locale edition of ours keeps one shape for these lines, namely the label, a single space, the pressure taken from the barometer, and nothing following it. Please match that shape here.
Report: 28.6 inHg
